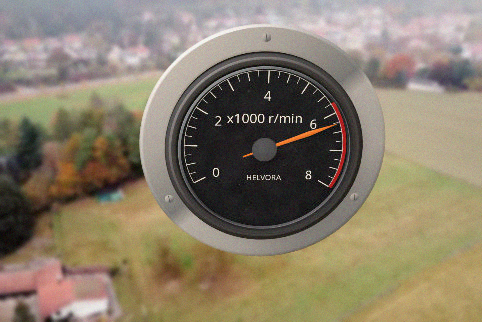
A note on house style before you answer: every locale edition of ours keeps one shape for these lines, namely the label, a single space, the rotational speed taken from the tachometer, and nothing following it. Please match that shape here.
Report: 6250 rpm
